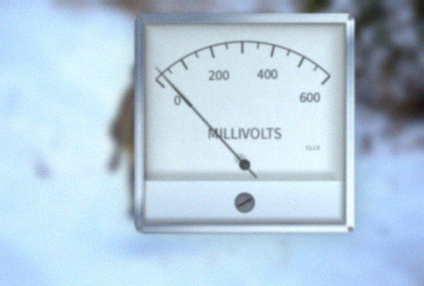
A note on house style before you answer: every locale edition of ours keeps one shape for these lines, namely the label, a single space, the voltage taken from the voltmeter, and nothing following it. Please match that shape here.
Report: 25 mV
